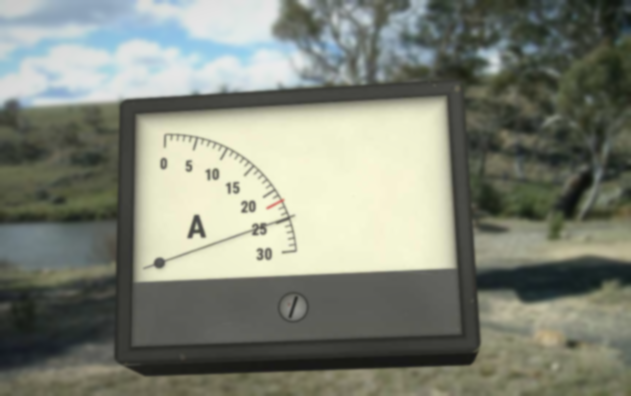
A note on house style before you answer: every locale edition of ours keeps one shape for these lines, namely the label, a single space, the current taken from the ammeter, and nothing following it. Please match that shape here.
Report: 25 A
